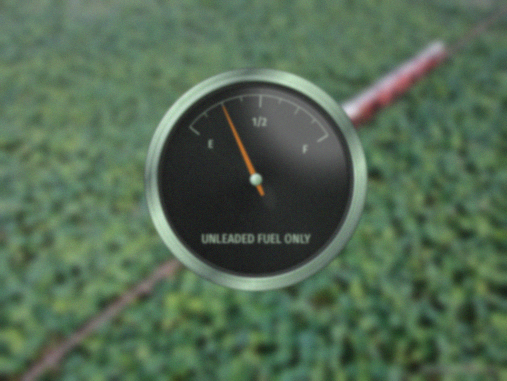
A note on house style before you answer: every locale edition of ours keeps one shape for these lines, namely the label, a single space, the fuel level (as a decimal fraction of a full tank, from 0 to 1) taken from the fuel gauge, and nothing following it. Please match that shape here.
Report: 0.25
